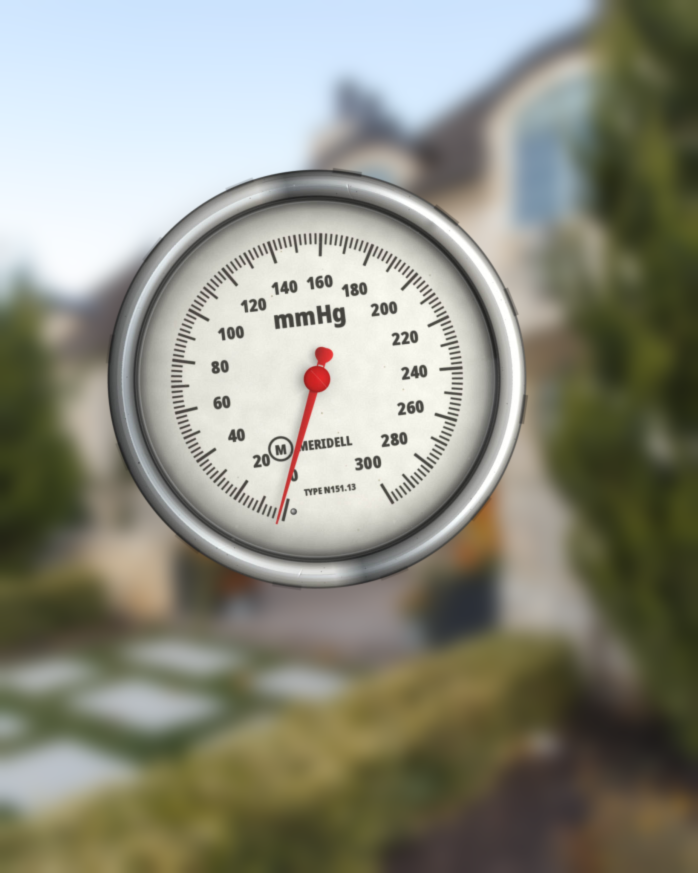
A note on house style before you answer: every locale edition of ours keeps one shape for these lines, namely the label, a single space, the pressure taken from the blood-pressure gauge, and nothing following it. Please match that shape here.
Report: 2 mmHg
